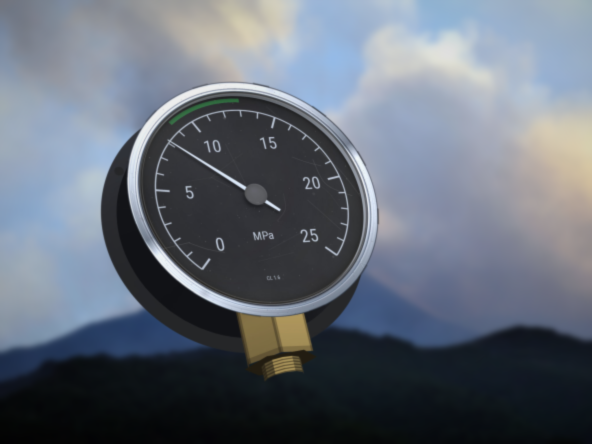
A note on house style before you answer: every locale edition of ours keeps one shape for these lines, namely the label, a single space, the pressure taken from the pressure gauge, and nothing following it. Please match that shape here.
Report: 8 MPa
